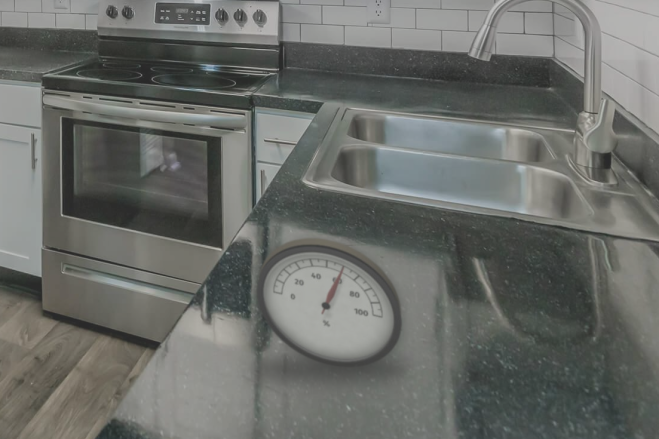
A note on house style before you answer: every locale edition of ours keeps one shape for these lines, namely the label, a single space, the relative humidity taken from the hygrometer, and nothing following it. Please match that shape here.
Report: 60 %
